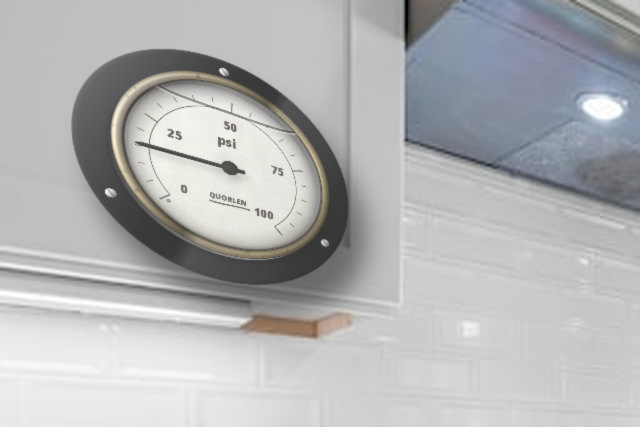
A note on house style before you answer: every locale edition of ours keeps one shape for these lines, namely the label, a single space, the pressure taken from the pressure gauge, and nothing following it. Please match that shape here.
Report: 15 psi
